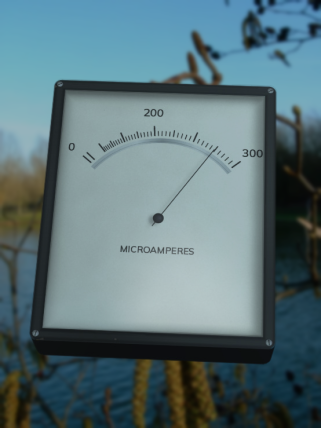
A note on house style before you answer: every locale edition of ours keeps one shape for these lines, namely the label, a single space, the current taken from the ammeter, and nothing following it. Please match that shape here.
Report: 275 µA
